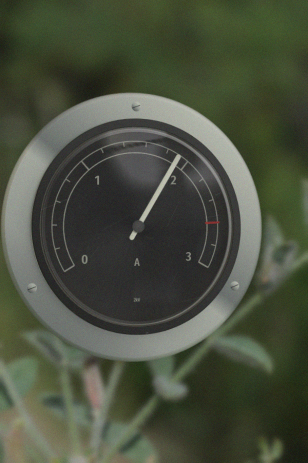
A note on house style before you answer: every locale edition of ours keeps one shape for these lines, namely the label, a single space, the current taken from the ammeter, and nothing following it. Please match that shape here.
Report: 1.9 A
